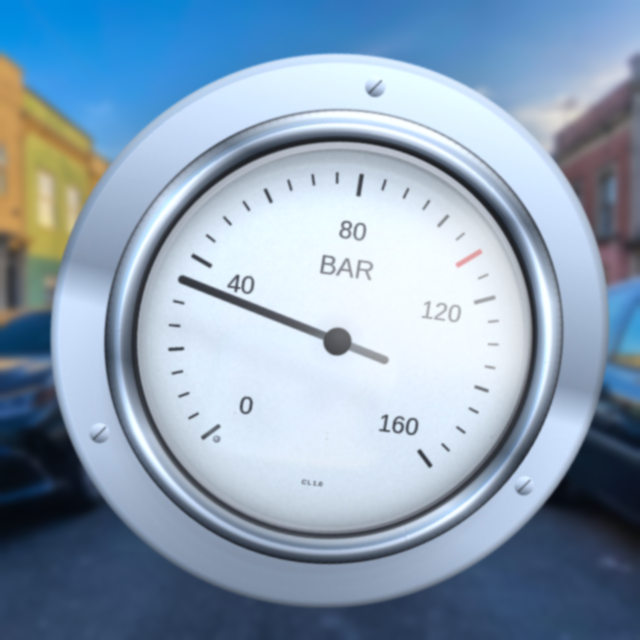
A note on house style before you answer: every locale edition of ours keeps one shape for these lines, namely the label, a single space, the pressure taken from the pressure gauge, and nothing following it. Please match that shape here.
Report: 35 bar
